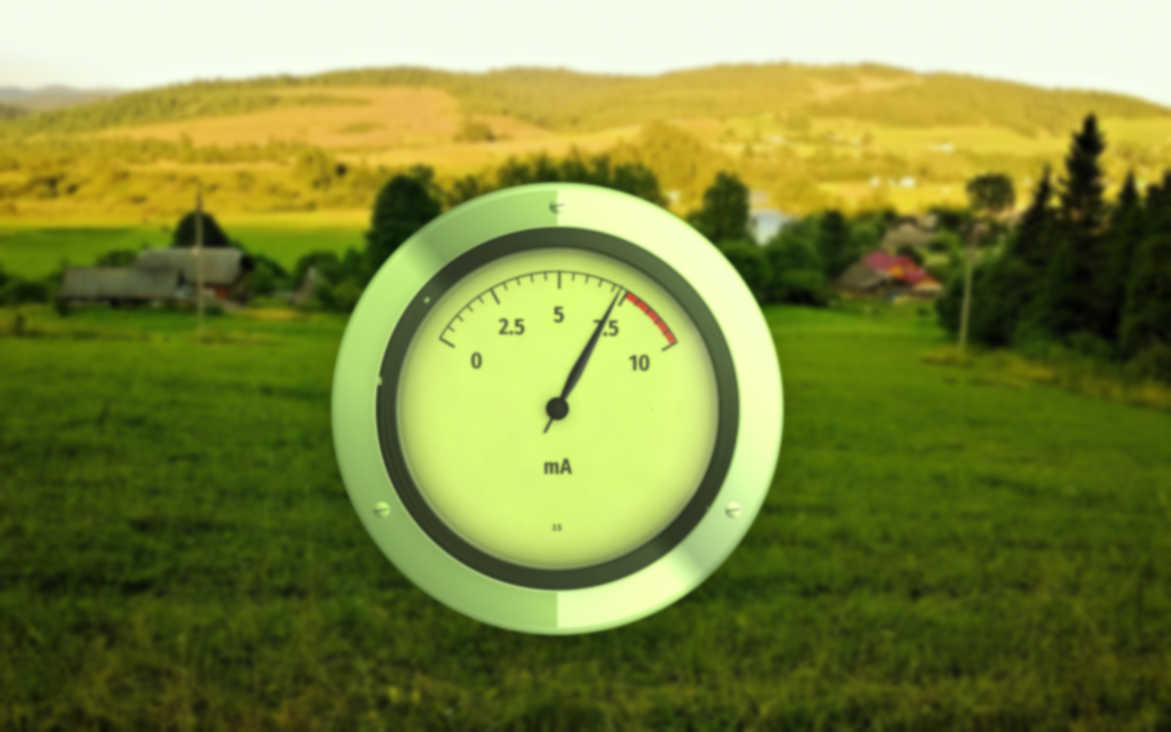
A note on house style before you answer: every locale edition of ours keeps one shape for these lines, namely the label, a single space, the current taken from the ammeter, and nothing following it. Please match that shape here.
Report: 7.25 mA
